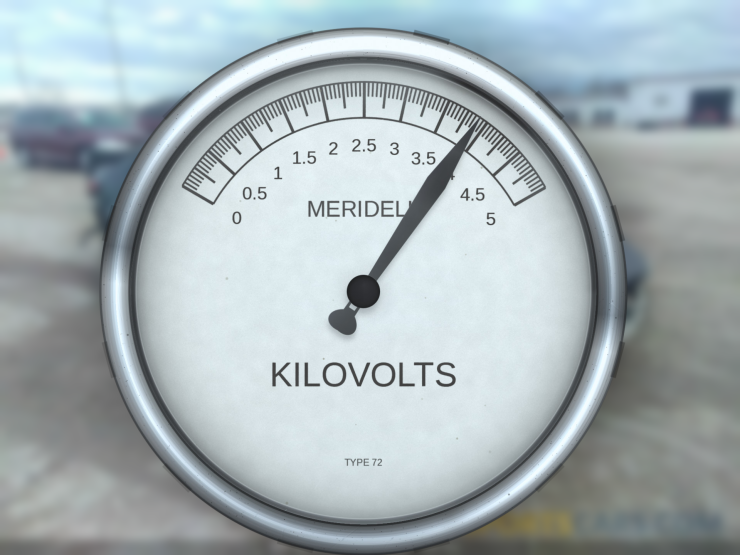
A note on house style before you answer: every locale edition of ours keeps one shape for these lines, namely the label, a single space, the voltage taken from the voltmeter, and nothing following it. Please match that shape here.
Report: 3.9 kV
